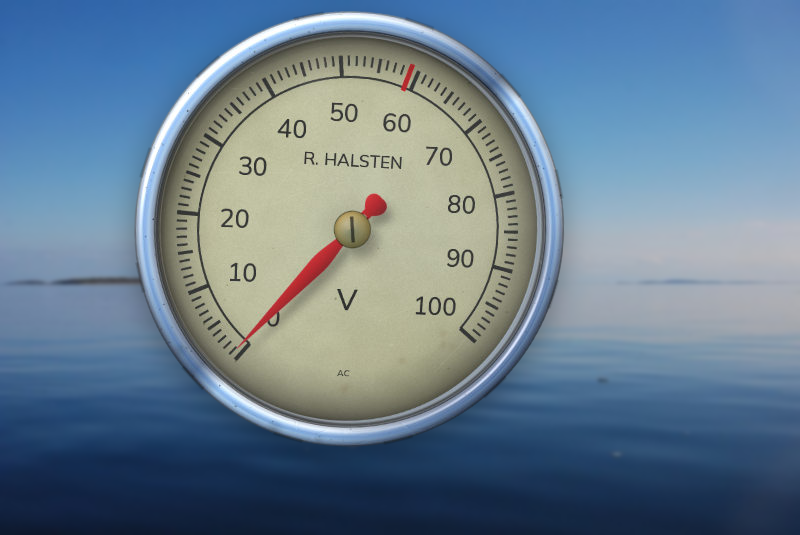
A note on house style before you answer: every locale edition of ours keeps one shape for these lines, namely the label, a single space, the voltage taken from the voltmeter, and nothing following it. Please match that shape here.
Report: 1 V
